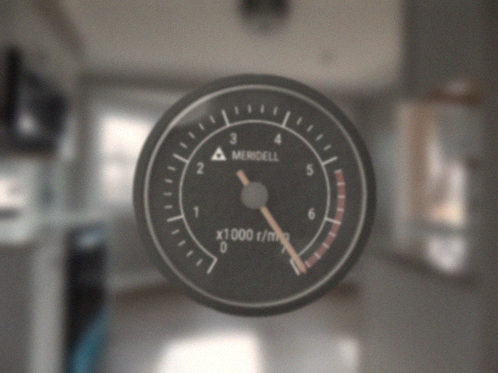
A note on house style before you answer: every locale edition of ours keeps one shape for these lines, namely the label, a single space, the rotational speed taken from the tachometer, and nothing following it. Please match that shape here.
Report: 6900 rpm
